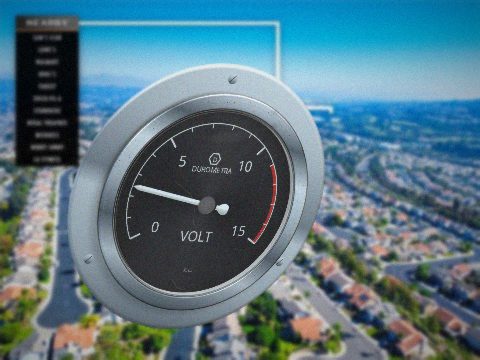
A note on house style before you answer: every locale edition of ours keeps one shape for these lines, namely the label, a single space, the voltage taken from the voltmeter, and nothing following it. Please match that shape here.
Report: 2.5 V
